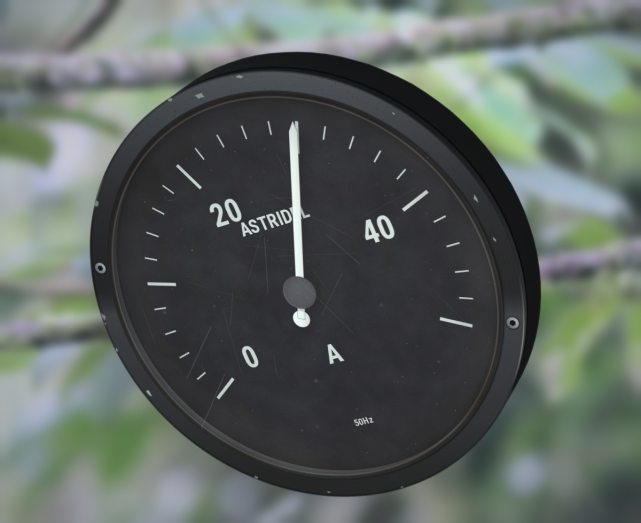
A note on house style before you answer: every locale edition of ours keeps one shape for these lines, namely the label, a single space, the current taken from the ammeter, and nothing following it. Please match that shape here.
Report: 30 A
